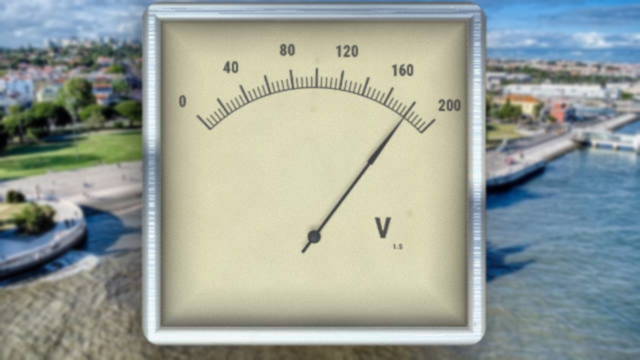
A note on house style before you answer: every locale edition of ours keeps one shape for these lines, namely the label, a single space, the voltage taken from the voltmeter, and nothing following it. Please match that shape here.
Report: 180 V
